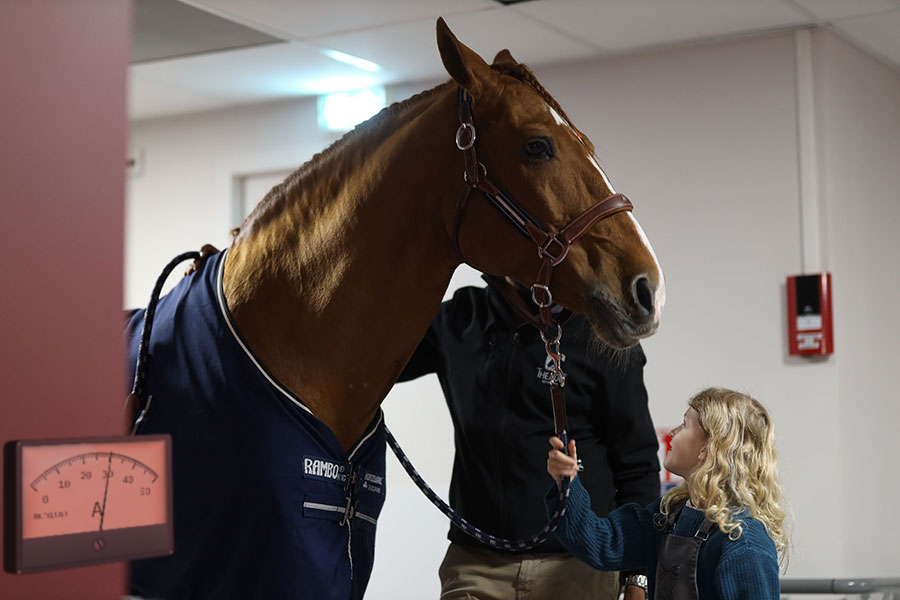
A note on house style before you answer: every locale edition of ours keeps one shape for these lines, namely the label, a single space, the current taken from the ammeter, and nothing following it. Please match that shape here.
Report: 30 A
